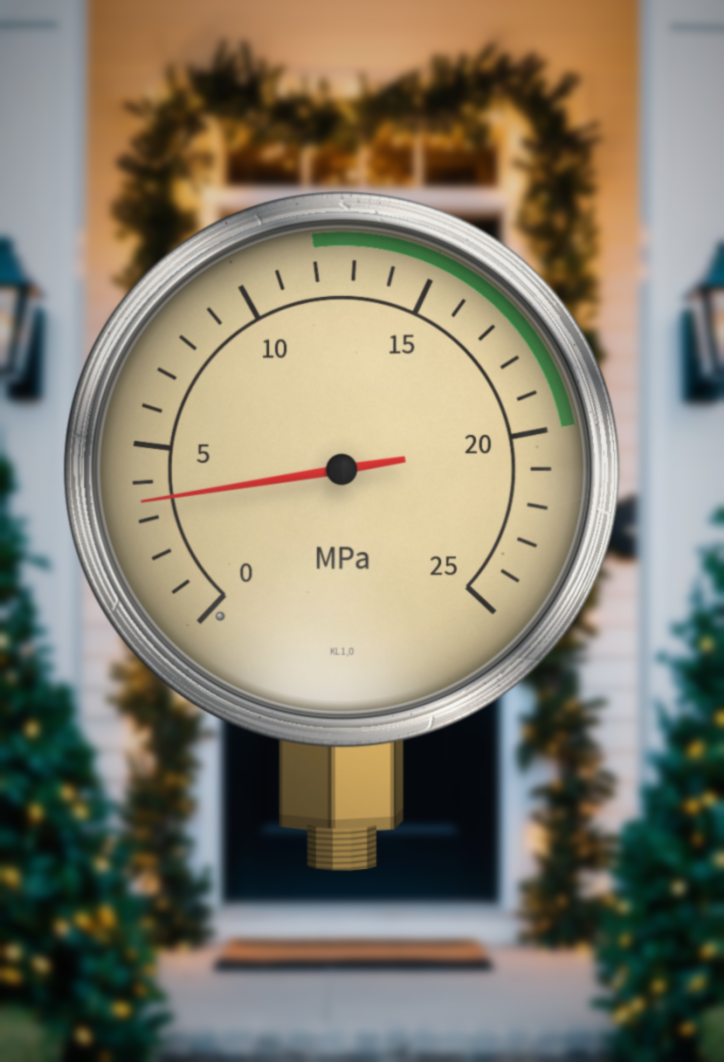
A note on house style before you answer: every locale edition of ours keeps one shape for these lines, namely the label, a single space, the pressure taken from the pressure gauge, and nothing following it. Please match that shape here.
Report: 3.5 MPa
